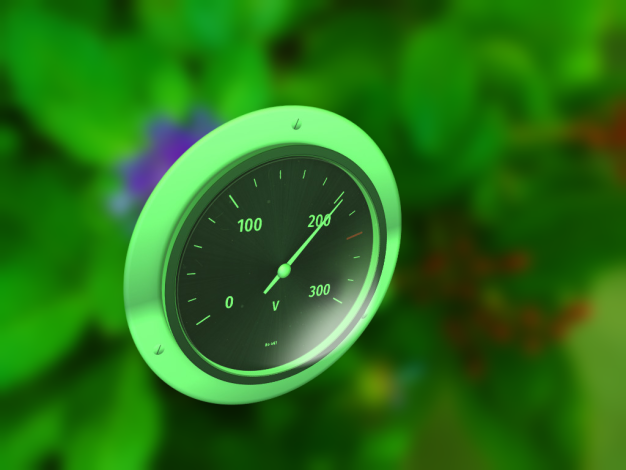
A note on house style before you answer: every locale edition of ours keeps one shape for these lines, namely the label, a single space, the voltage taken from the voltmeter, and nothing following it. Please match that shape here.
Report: 200 V
